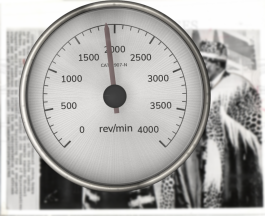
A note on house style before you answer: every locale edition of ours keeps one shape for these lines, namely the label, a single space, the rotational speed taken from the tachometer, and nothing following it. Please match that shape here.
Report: 1900 rpm
